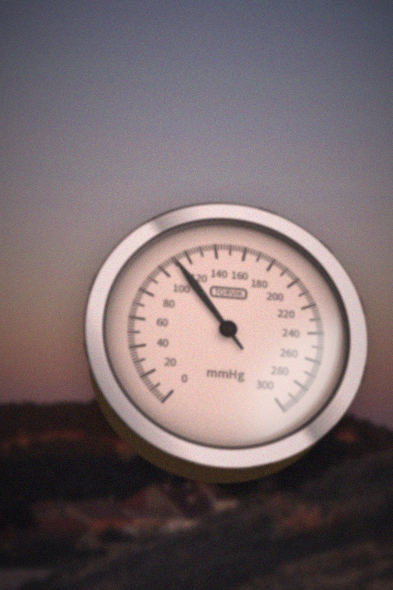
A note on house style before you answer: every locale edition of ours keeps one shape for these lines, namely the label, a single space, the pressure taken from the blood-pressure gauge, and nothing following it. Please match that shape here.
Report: 110 mmHg
